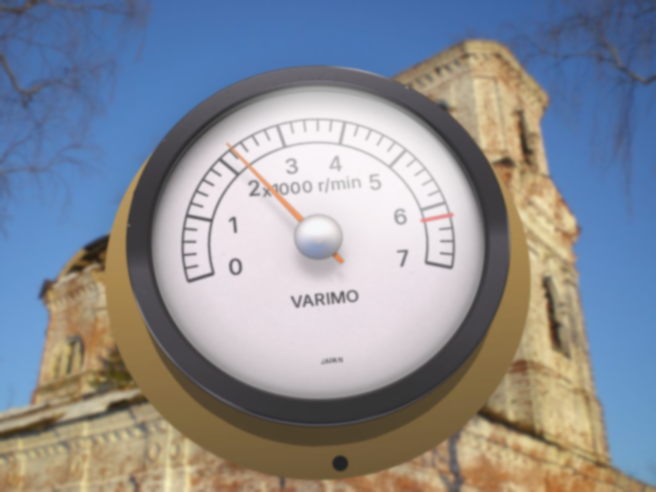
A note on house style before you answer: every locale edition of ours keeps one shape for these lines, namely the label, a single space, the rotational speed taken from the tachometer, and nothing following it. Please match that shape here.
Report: 2200 rpm
